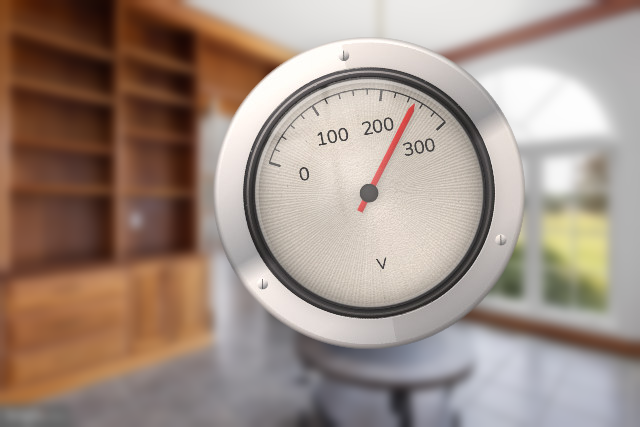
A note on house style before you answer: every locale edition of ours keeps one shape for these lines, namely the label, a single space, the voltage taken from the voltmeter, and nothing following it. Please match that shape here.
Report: 250 V
